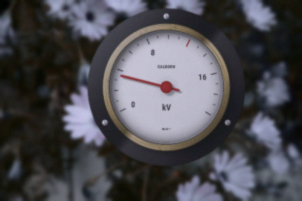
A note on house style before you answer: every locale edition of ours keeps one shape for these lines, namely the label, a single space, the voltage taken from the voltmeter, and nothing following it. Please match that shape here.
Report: 3.5 kV
